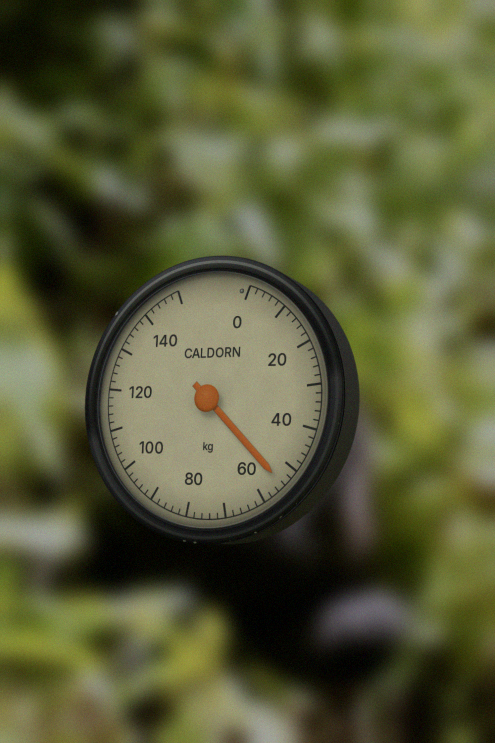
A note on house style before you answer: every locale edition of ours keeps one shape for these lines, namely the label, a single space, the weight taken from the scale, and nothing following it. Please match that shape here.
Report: 54 kg
